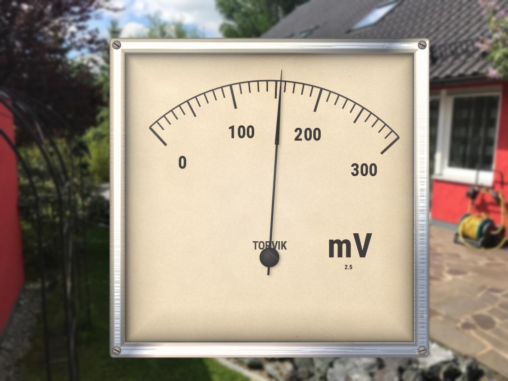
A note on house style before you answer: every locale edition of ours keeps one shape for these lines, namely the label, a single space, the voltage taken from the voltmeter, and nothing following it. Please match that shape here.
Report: 155 mV
